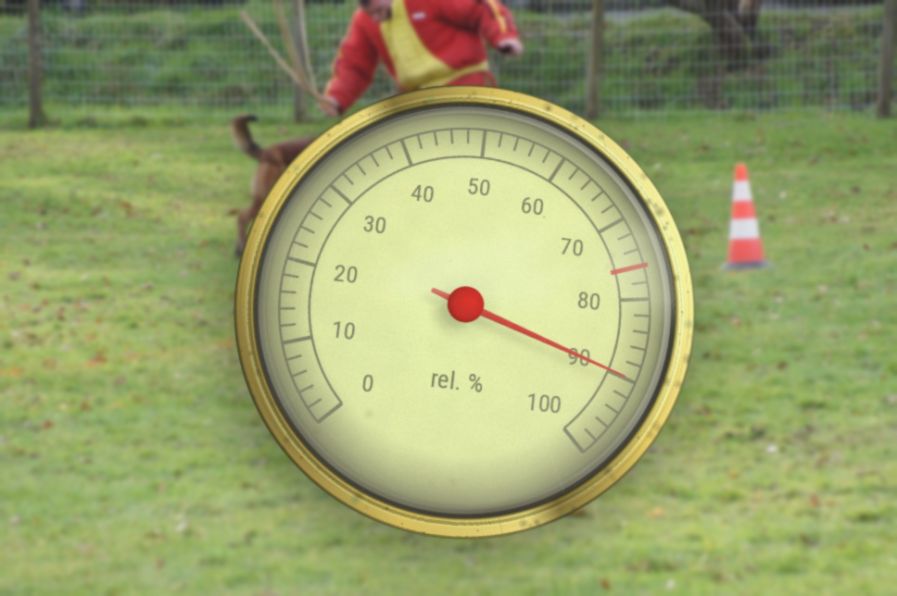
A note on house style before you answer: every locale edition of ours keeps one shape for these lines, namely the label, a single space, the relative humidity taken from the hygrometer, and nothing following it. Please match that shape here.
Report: 90 %
